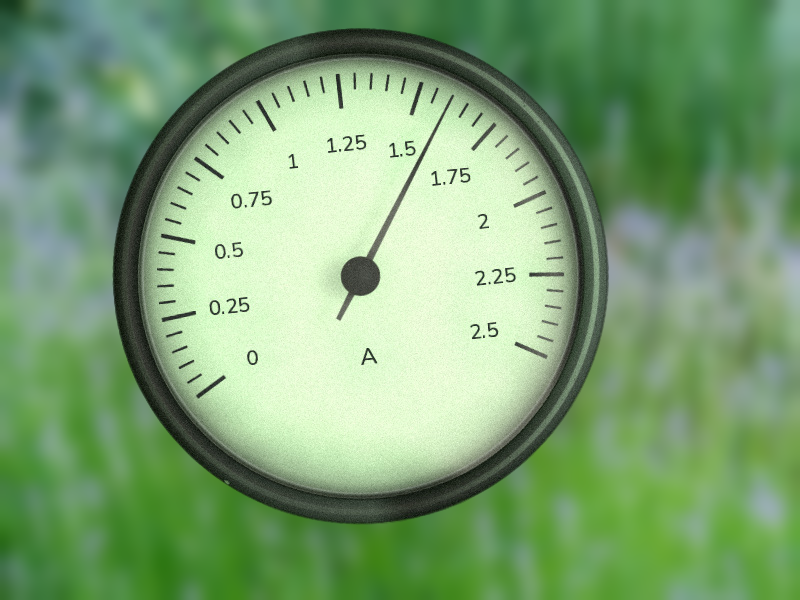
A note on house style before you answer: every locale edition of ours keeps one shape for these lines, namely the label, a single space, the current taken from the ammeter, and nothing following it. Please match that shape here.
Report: 1.6 A
